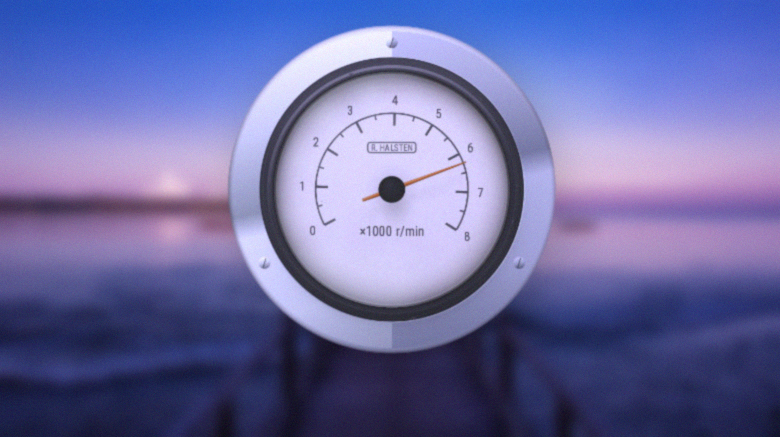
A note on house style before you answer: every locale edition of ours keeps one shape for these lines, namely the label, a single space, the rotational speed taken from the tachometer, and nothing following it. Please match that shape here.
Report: 6250 rpm
